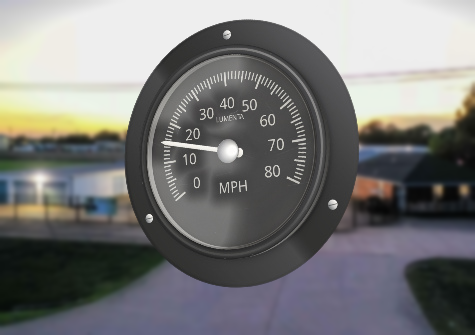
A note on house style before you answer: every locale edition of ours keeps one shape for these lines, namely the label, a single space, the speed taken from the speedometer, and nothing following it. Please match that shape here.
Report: 15 mph
